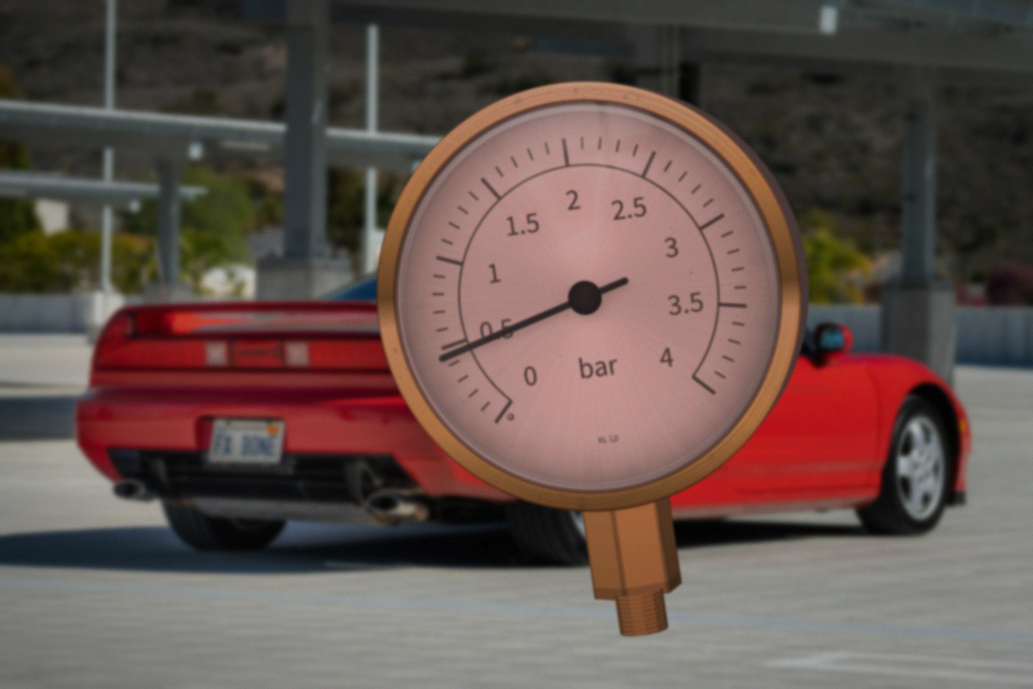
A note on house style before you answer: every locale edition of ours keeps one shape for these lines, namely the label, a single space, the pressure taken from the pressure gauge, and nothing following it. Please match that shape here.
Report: 0.45 bar
